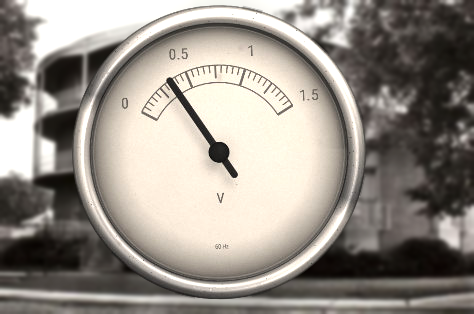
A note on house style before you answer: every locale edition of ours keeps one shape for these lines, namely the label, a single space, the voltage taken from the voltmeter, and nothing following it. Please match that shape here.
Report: 0.35 V
